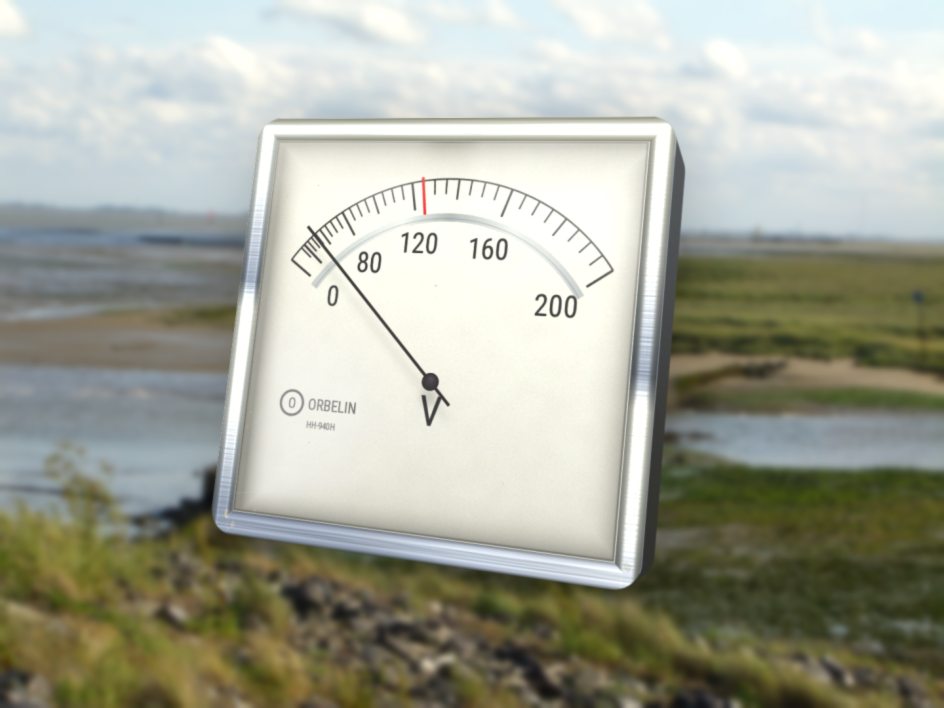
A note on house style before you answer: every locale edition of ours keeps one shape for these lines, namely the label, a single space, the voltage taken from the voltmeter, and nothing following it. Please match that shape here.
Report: 55 V
